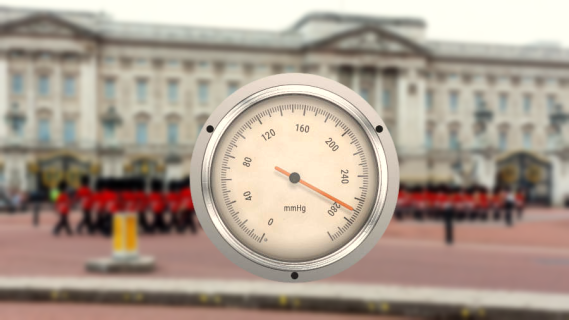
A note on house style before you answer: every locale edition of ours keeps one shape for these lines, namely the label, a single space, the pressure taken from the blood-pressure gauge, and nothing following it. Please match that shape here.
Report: 270 mmHg
